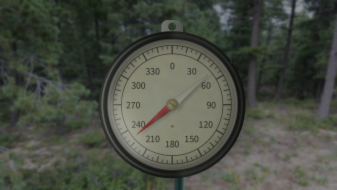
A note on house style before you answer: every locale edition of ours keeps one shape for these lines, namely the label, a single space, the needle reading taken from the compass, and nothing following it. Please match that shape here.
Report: 230 °
